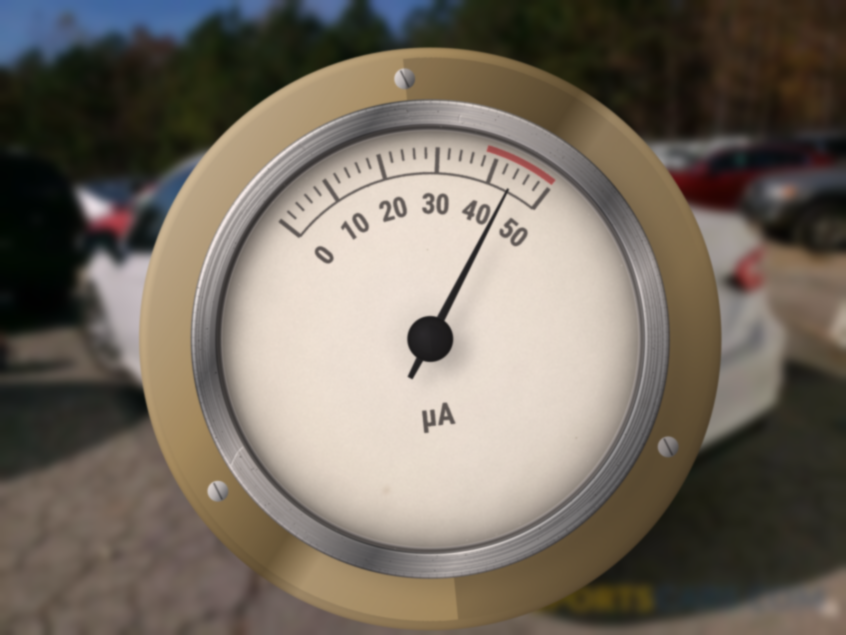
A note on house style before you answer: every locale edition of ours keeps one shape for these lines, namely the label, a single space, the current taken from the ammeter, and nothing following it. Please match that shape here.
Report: 44 µA
